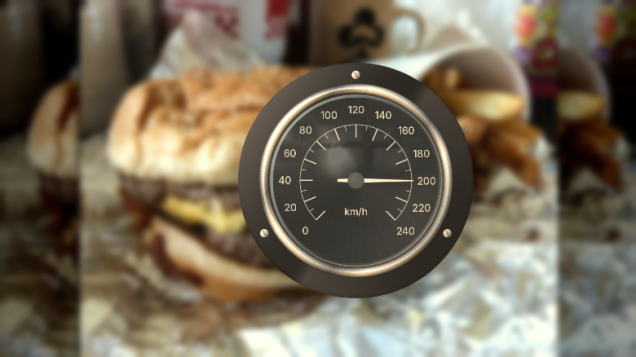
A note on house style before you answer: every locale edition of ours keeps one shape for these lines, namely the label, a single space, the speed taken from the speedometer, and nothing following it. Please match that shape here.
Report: 200 km/h
